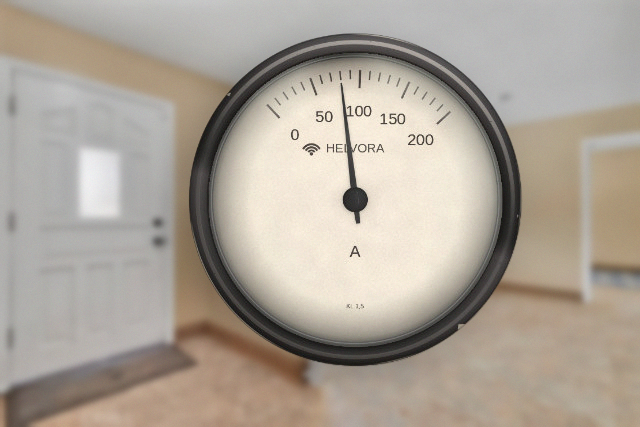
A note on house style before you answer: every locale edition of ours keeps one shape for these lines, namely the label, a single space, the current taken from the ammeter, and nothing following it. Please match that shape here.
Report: 80 A
